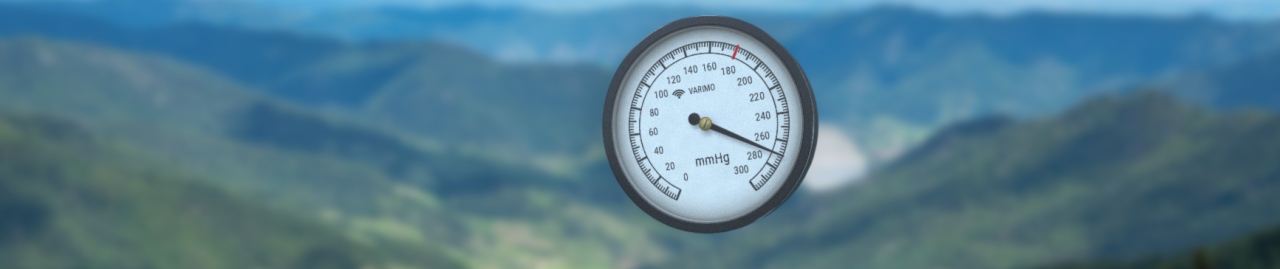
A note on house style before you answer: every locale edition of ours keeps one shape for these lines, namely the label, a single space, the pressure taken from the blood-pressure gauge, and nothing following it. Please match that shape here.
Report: 270 mmHg
